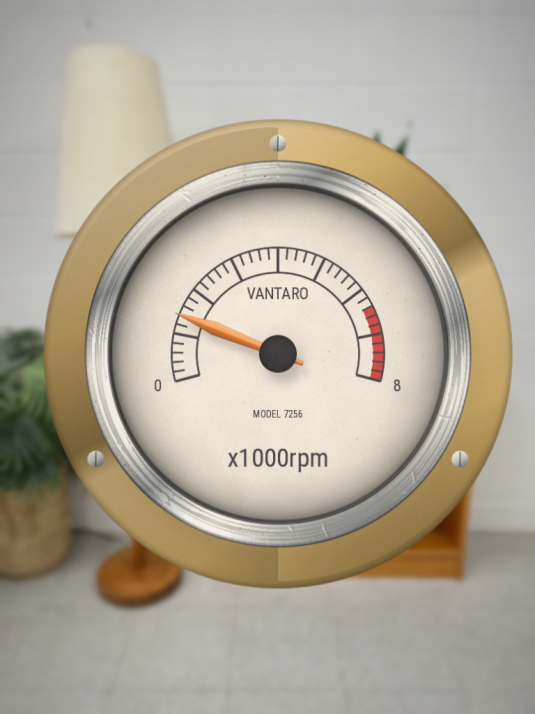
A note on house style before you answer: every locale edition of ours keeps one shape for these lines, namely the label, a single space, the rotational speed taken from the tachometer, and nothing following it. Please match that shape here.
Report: 1400 rpm
